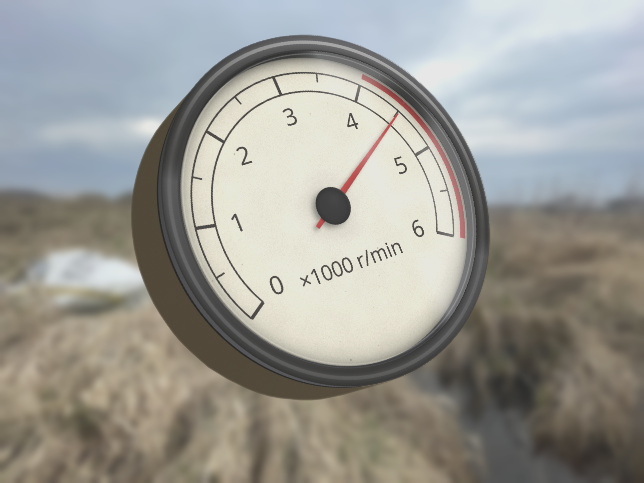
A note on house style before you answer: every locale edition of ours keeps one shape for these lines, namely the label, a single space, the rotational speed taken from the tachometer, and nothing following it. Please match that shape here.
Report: 4500 rpm
